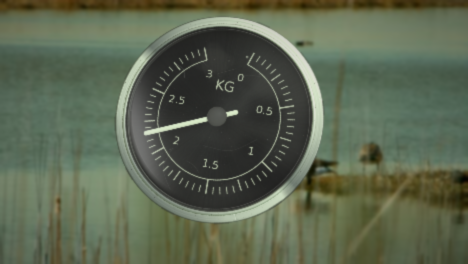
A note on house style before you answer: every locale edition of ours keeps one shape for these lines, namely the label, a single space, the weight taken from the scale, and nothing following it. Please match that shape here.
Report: 2.15 kg
